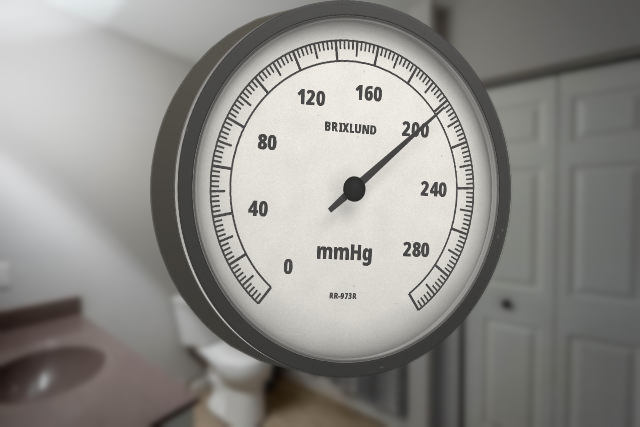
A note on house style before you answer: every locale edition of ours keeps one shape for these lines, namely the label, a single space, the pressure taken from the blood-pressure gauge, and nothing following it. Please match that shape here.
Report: 200 mmHg
